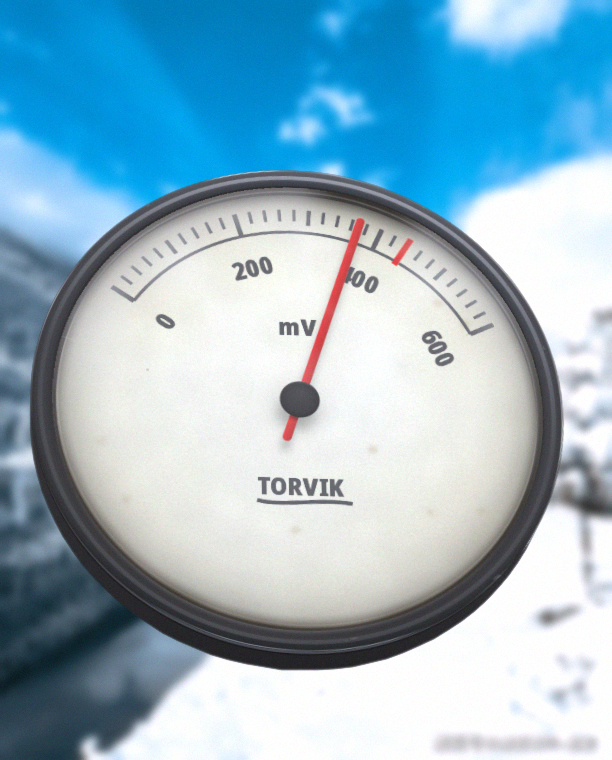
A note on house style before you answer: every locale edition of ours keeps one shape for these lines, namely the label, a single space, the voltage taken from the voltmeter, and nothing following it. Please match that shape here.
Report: 370 mV
